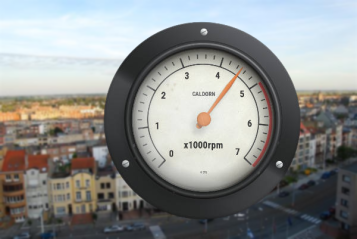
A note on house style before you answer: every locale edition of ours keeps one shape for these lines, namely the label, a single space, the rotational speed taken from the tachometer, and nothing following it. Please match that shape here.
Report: 4500 rpm
